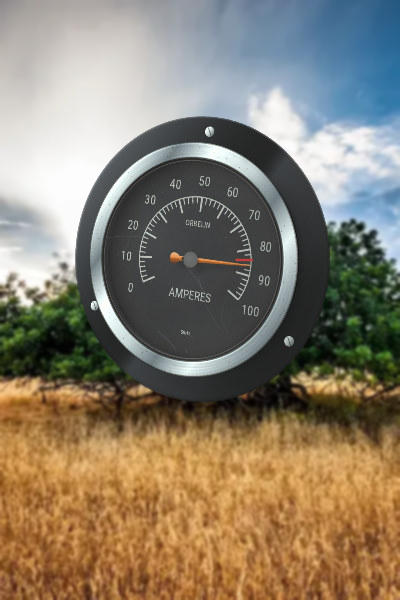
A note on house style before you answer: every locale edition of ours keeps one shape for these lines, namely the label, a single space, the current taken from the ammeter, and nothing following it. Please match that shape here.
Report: 86 A
